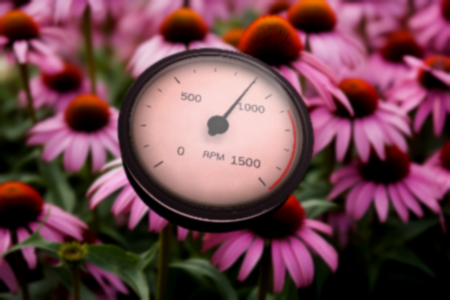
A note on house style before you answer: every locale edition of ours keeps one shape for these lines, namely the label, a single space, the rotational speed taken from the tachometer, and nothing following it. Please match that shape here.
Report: 900 rpm
